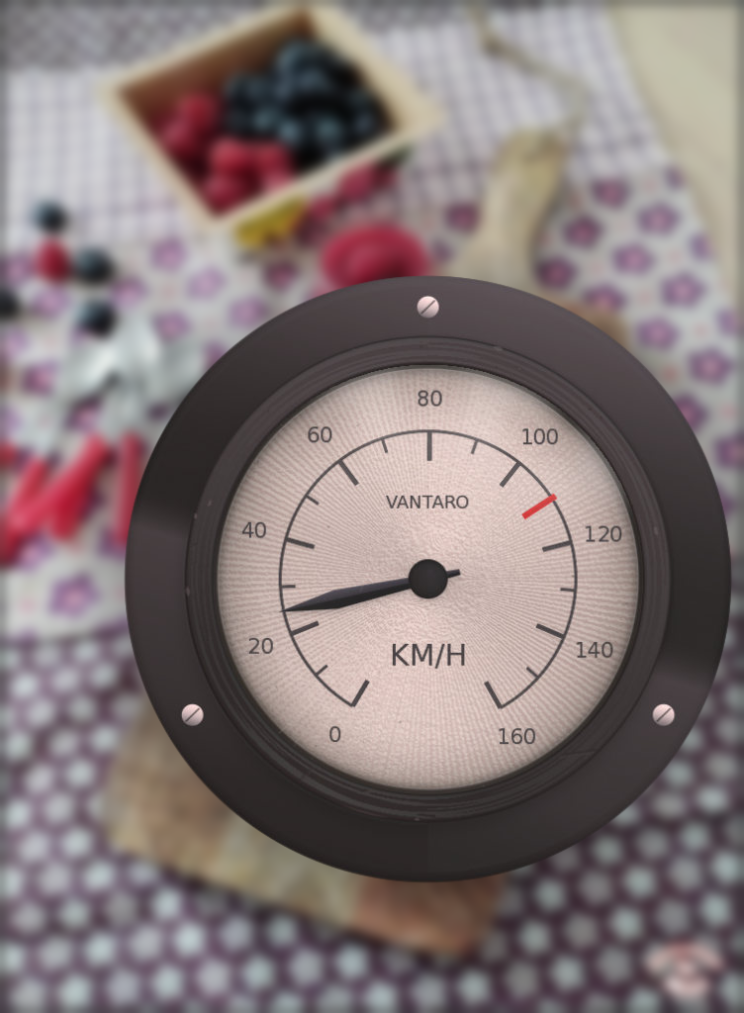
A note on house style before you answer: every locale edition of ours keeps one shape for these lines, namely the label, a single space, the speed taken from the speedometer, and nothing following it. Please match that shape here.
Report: 25 km/h
